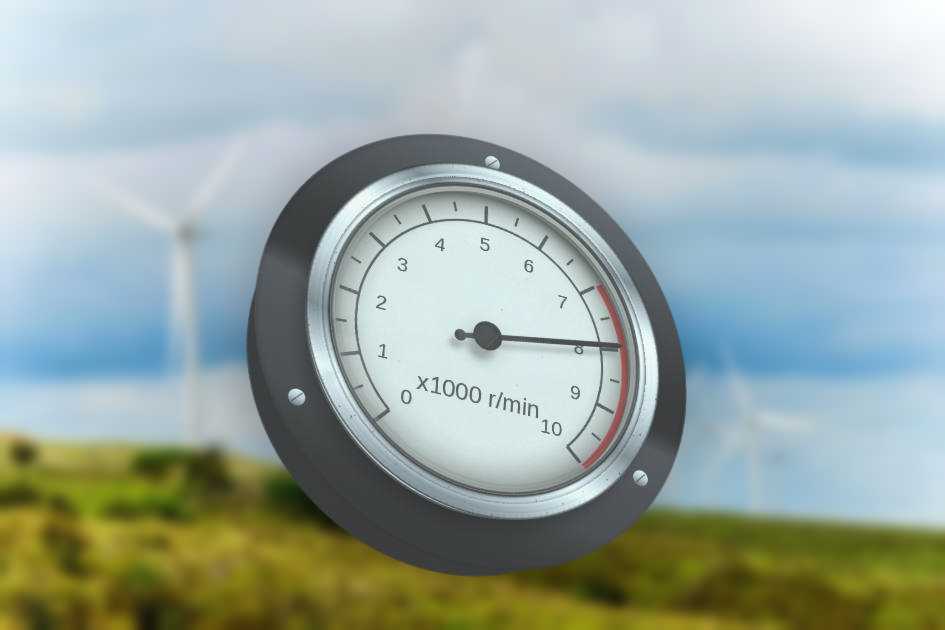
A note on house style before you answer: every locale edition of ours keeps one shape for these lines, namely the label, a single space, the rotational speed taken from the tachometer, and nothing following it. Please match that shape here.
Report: 8000 rpm
